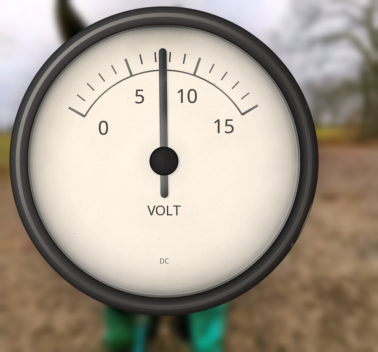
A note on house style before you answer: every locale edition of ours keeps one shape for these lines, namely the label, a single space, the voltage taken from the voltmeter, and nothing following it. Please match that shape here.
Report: 7.5 V
